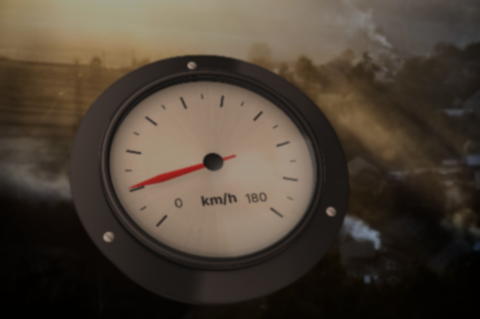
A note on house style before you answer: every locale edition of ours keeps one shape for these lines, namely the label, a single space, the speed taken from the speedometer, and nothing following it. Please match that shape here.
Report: 20 km/h
